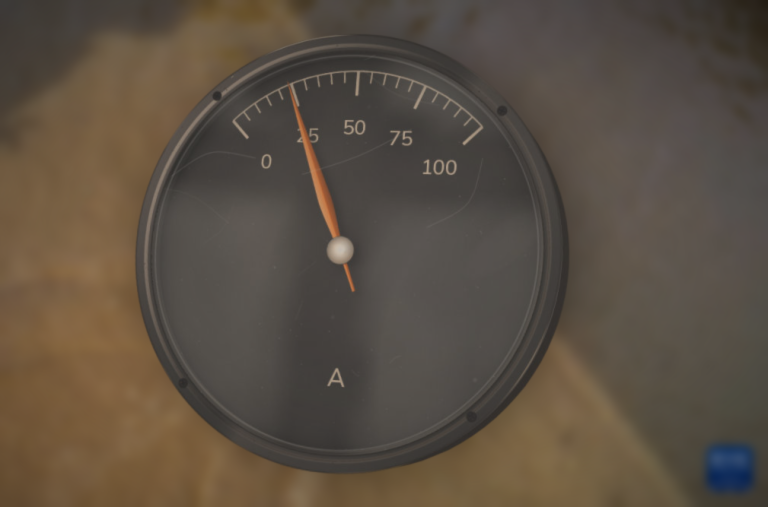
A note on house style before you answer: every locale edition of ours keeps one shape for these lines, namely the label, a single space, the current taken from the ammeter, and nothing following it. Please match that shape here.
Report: 25 A
